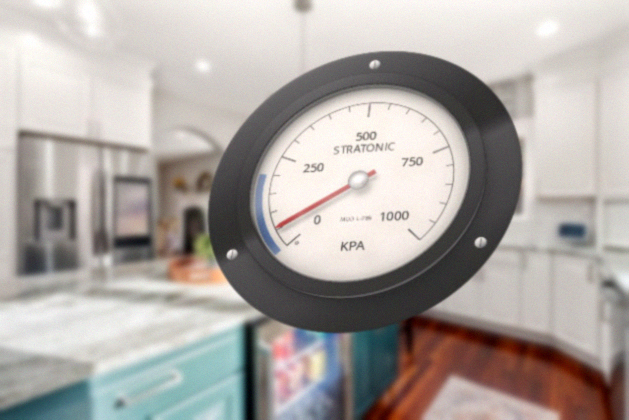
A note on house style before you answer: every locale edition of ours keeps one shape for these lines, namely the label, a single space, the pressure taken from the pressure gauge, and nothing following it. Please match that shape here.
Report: 50 kPa
